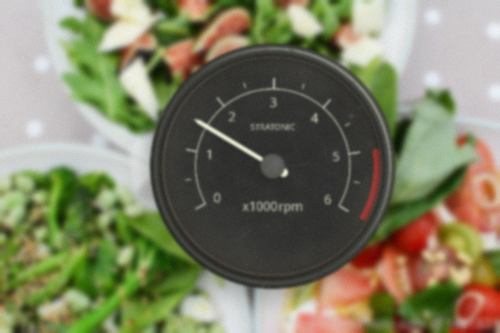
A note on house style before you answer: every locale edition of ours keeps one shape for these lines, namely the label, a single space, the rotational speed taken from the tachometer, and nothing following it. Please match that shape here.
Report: 1500 rpm
